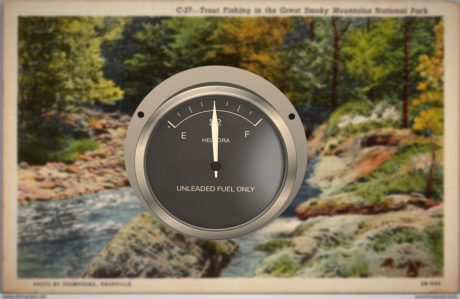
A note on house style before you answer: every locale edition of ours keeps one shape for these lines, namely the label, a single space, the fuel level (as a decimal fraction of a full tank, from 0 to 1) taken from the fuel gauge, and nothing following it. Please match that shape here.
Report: 0.5
